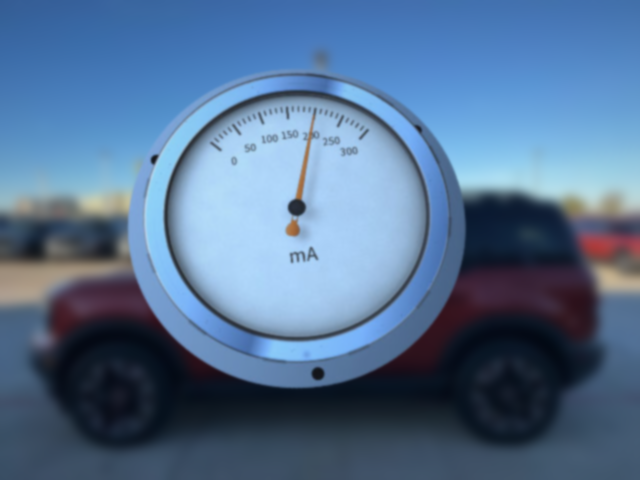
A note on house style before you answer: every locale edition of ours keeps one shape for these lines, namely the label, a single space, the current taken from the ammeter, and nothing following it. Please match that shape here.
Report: 200 mA
